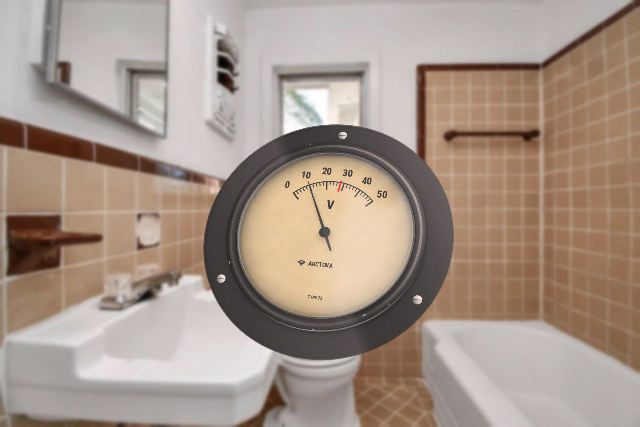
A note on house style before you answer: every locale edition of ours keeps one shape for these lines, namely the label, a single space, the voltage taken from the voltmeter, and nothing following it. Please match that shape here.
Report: 10 V
